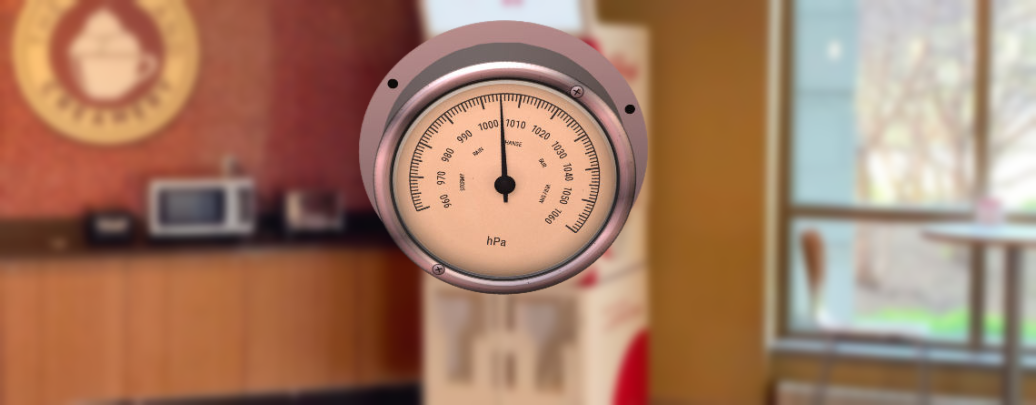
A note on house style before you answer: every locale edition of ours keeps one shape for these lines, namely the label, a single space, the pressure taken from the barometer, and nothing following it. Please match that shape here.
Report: 1005 hPa
